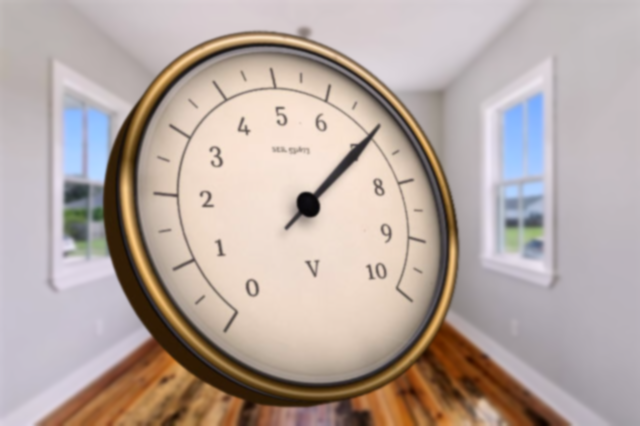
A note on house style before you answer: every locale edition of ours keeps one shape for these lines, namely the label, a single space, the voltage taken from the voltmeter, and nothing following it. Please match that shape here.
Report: 7 V
